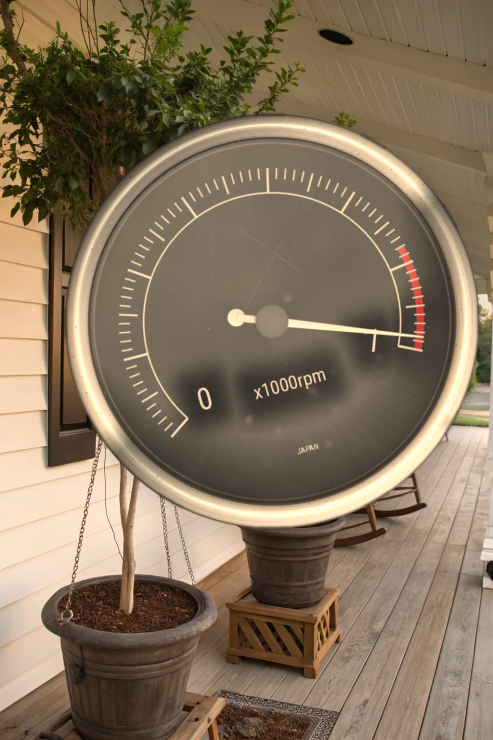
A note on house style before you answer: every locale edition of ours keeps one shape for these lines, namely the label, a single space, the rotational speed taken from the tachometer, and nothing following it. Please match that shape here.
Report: 6850 rpm
